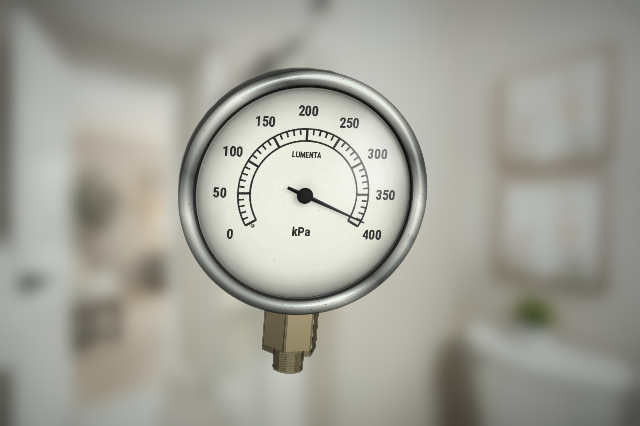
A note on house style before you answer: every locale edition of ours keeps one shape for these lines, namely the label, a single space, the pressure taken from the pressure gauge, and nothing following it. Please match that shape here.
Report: 390 kPa
